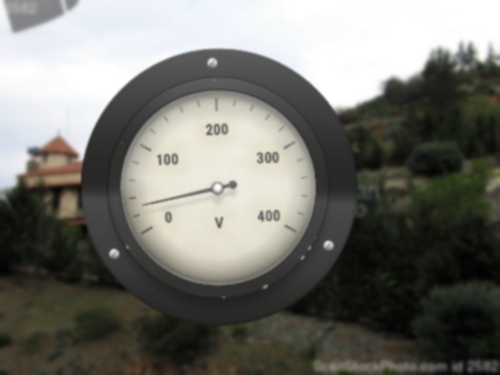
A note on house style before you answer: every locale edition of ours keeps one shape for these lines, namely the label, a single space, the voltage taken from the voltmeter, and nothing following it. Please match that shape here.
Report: 30 V
